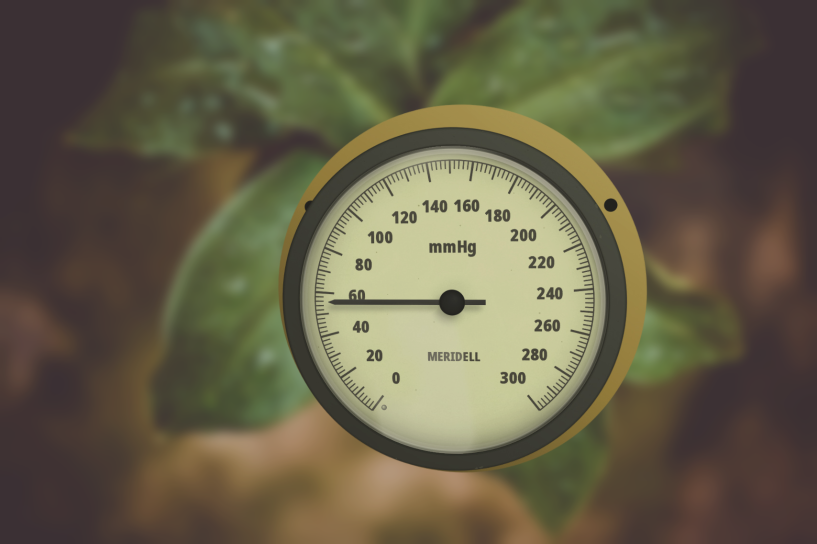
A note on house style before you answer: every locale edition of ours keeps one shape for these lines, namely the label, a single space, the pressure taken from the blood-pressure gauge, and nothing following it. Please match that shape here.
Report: 56 mmHg
